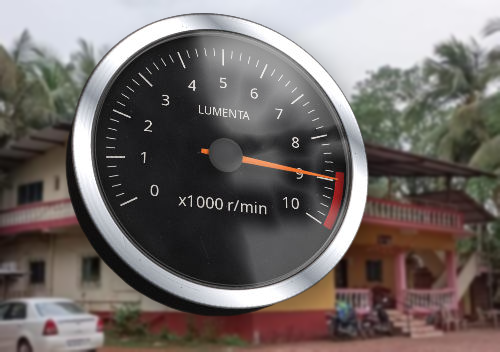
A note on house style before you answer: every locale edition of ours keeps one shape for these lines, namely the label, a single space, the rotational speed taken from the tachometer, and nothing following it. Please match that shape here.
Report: 9000 rpm
